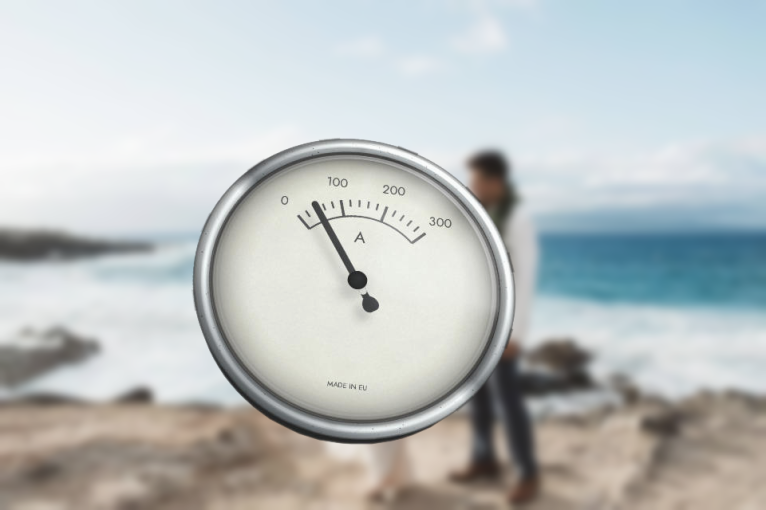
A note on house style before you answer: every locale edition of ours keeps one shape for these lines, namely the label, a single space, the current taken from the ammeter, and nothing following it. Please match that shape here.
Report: 40 A
